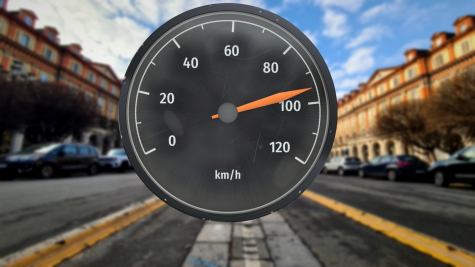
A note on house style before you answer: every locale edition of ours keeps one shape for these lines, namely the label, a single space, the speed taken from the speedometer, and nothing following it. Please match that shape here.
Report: 95 km/h
